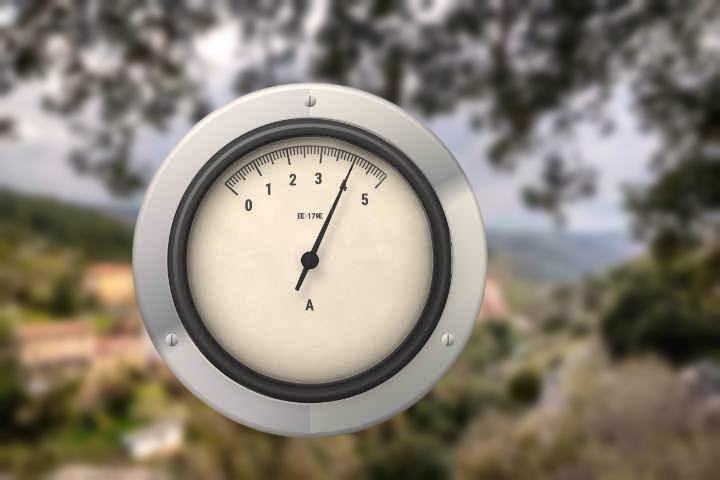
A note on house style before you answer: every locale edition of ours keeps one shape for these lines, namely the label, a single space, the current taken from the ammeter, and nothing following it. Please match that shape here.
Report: 4 A
